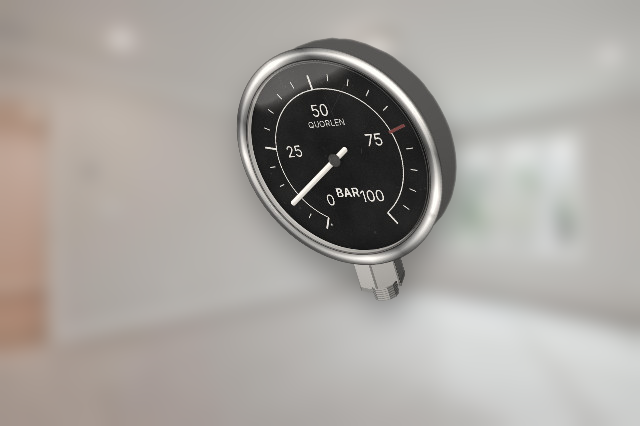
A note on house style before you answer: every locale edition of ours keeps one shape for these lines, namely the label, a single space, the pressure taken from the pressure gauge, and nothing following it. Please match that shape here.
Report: 10 bar
